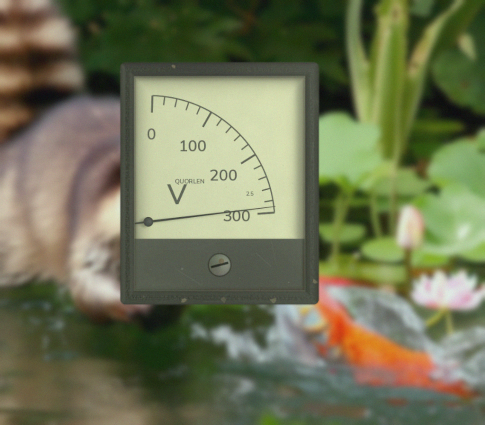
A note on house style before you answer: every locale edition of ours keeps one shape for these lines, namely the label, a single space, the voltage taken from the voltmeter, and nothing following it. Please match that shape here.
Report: 290 V
